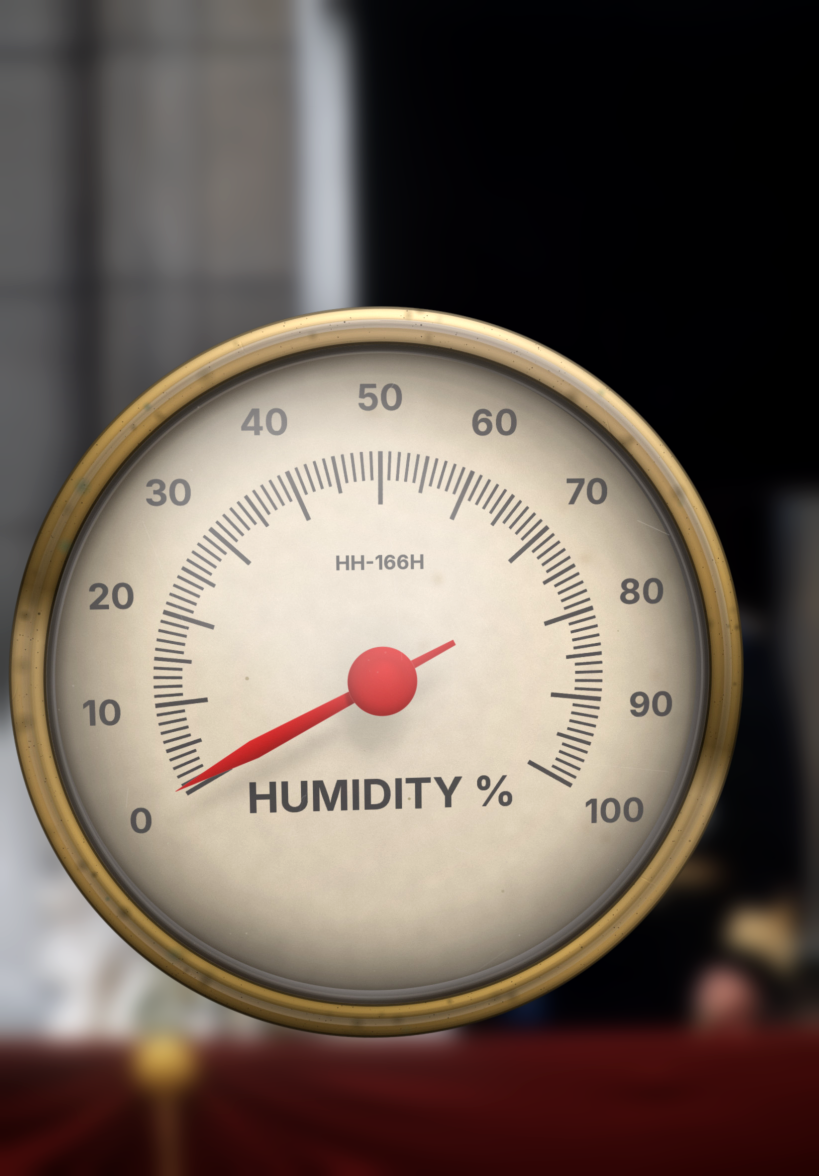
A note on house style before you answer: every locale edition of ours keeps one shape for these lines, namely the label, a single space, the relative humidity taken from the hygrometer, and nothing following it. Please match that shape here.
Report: 1 %
